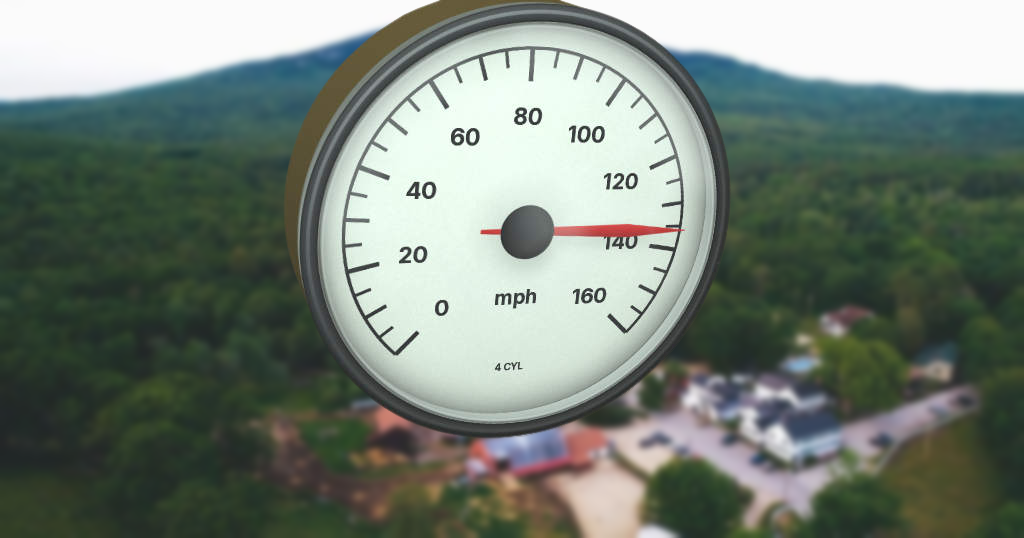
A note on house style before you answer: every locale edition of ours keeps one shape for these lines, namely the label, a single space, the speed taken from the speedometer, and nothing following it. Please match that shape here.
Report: 135 mph
